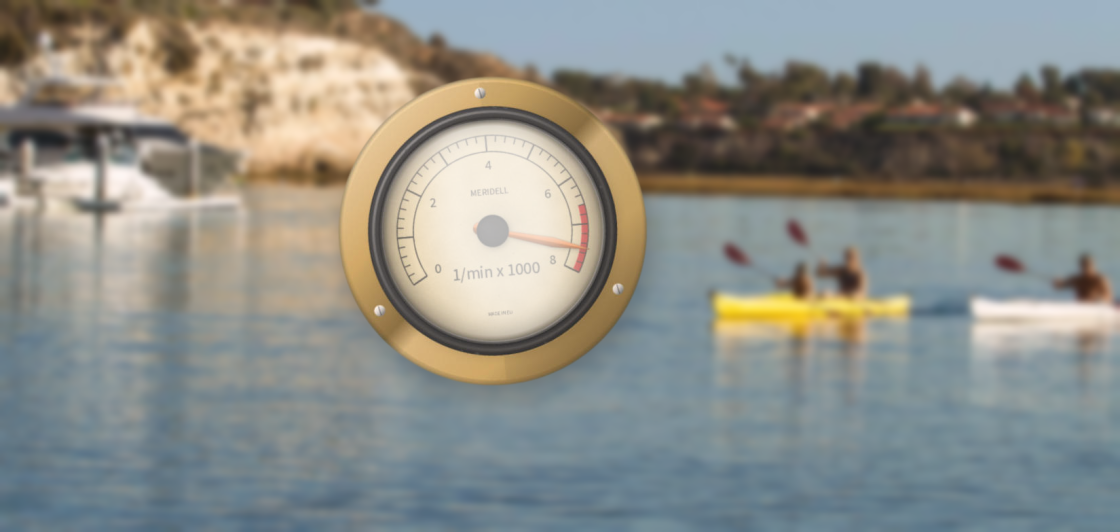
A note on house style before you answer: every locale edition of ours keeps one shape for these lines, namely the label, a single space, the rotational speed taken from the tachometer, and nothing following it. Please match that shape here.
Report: 7500 rpm
